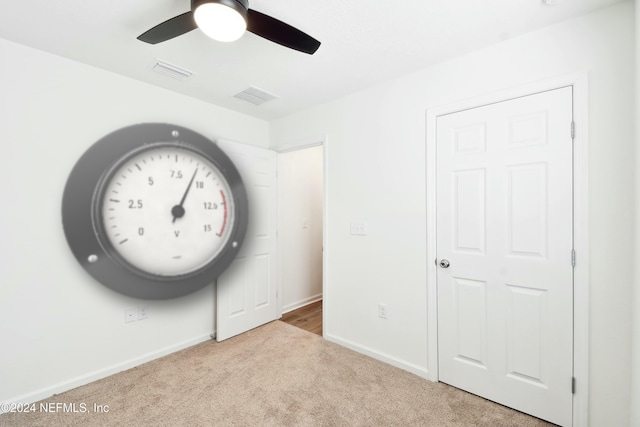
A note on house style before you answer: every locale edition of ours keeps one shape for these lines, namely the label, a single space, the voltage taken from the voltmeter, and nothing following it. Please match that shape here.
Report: 9 V
